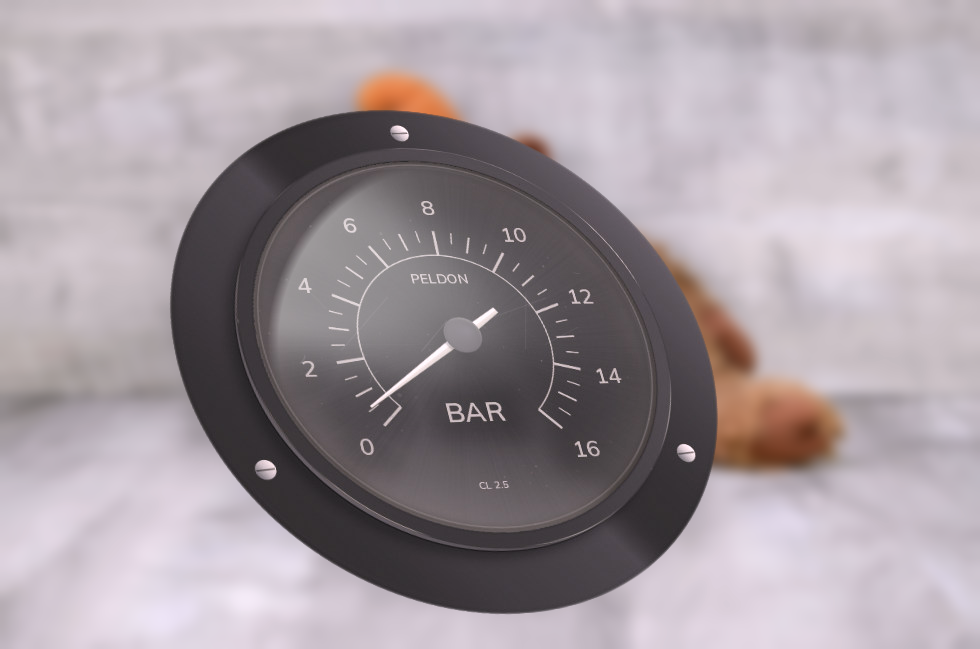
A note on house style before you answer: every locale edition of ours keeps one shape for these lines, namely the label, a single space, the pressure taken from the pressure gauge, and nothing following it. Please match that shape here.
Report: 0.5 bar
